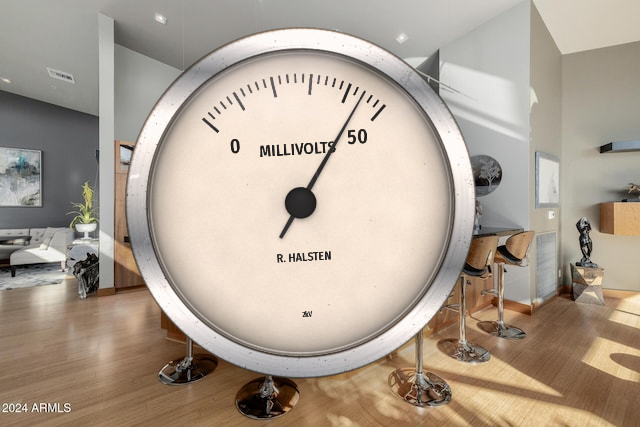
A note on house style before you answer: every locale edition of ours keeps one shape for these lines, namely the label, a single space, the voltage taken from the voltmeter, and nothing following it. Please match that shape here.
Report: 44 mV
